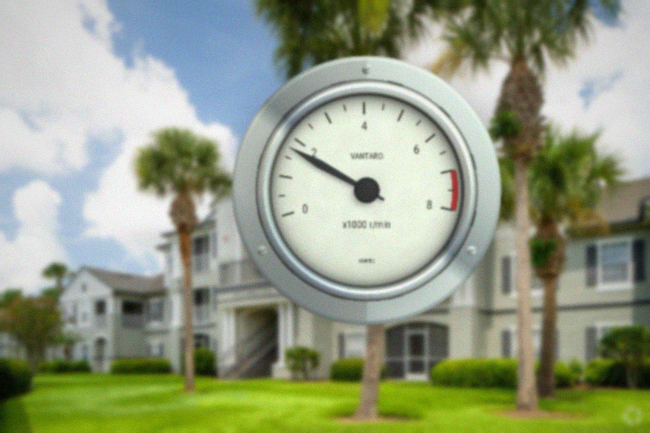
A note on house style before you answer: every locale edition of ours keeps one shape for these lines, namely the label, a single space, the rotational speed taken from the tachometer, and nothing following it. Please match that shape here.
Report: 1750 rpm
